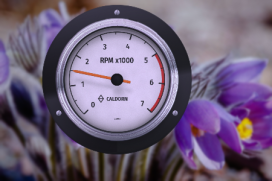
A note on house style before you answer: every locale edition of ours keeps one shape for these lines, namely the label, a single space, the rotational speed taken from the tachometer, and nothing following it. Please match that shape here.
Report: 1500 rpm
